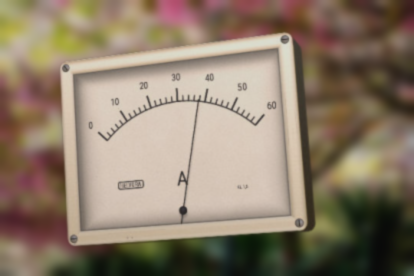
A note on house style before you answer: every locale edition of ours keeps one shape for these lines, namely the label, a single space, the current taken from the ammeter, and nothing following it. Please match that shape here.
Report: 38 A
